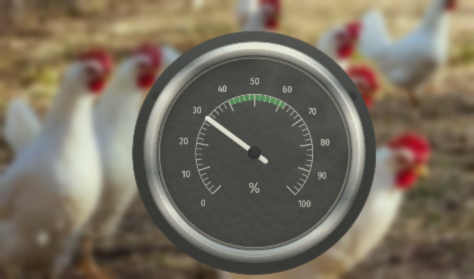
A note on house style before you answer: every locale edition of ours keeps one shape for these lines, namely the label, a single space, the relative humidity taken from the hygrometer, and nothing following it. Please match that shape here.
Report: 30 %
